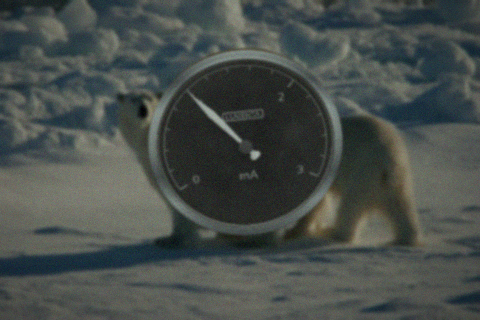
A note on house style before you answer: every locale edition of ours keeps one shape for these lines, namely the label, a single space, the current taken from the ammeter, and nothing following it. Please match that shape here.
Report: 1 mA
